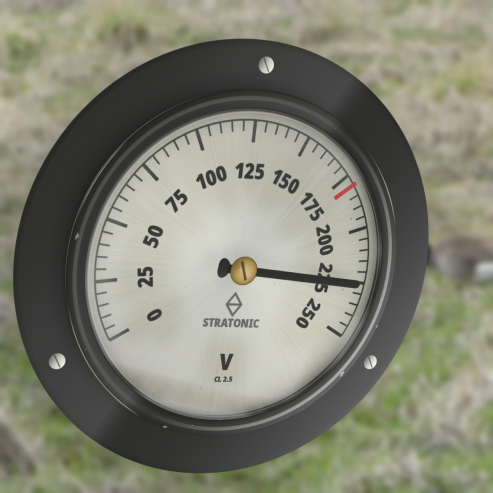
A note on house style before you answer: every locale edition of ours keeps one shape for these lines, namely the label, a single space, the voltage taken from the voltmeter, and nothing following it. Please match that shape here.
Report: 225 V
